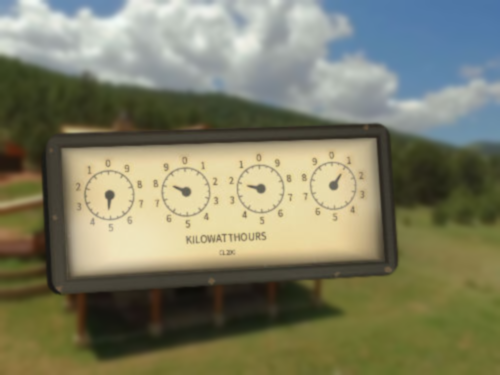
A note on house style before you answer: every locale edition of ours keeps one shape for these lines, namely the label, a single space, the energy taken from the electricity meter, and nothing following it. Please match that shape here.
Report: 4821 kWh
